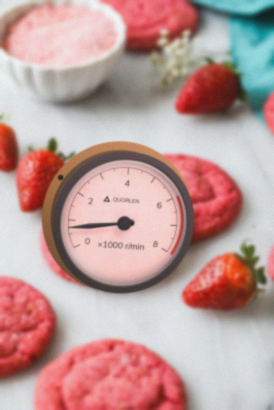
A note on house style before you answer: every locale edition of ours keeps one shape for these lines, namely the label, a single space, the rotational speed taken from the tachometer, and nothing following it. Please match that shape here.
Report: 750 rpm
